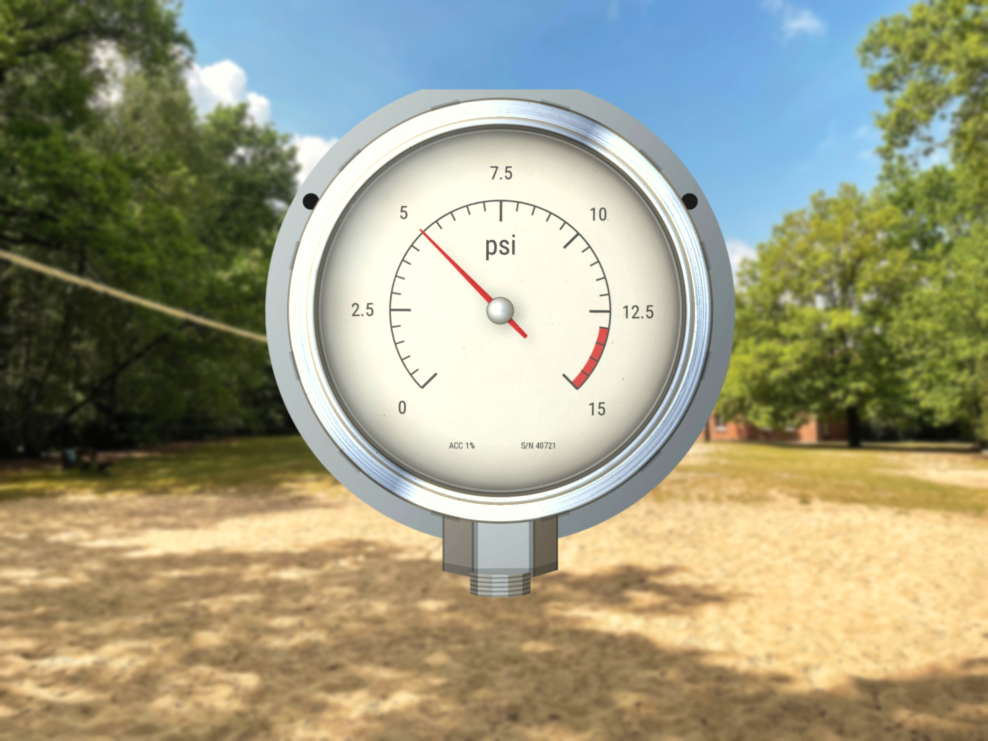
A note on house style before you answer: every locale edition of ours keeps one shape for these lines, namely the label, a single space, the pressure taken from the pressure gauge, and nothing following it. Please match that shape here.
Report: 5 psi
